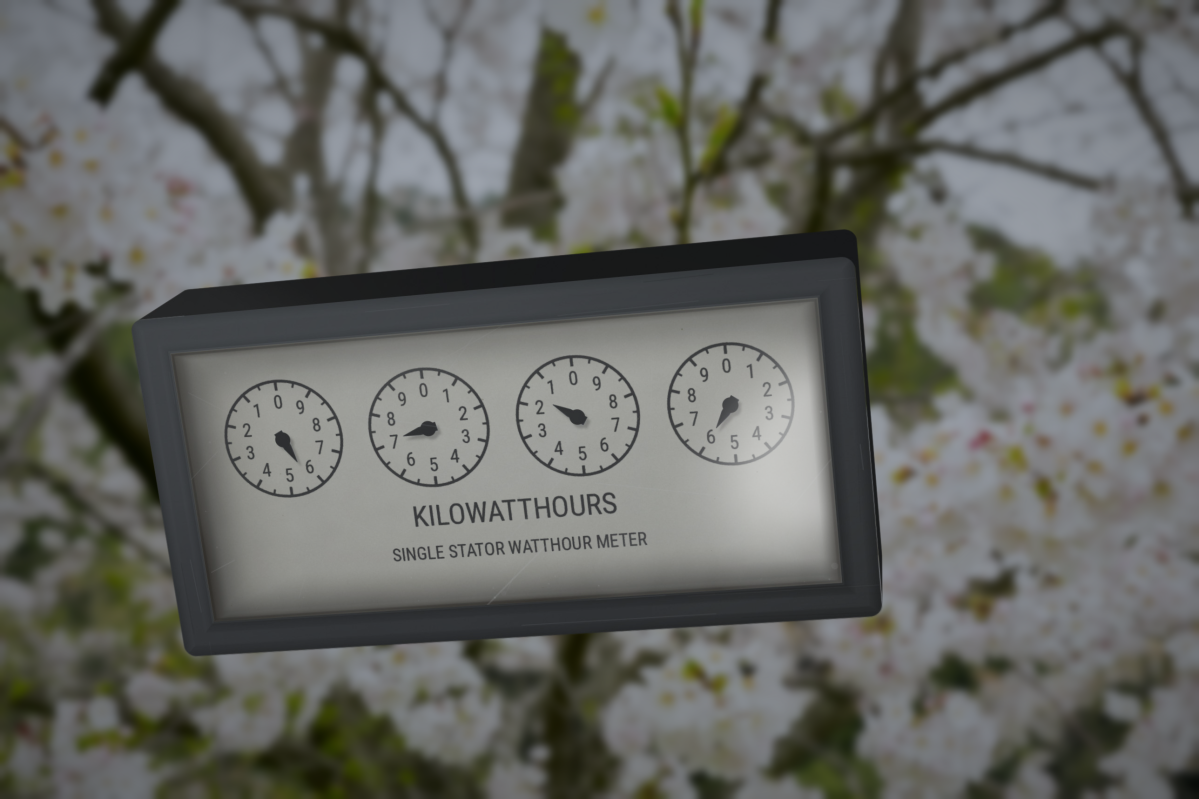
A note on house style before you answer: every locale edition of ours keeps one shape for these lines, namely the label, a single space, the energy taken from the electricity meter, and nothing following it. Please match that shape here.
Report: 5716 kWh
